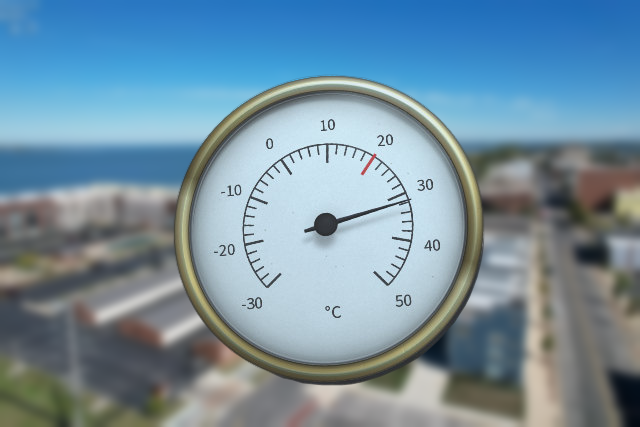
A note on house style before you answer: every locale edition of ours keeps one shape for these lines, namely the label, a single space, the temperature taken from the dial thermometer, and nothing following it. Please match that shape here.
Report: 32 °C
